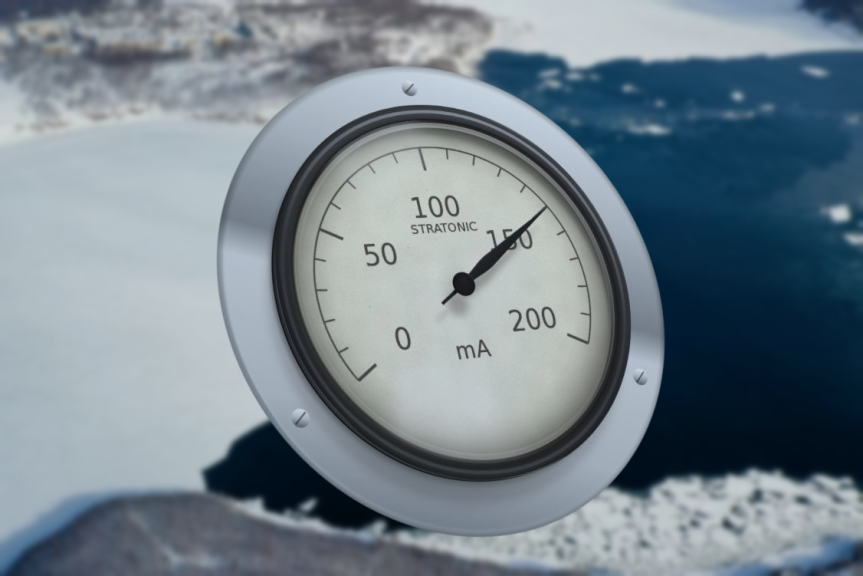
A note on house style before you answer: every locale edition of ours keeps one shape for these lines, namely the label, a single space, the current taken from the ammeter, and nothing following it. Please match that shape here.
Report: 150 mA
